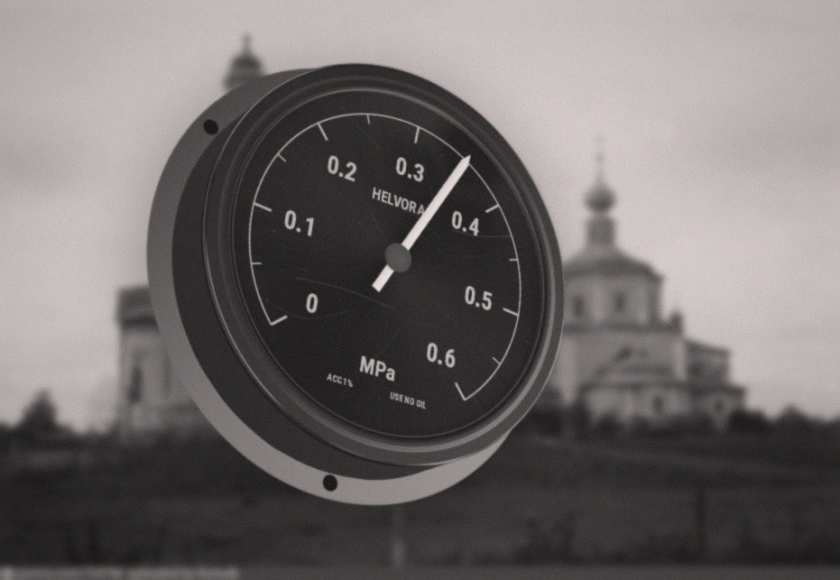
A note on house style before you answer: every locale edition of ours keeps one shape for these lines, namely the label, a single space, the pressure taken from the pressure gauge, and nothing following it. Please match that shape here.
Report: 0.35 MPa
